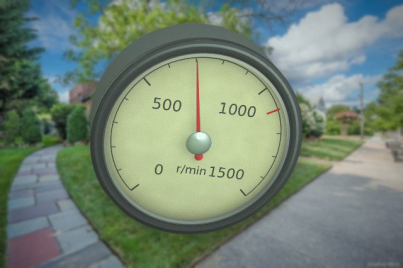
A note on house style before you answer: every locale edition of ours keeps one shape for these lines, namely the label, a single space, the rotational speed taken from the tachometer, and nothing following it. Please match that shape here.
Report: 700 rpm
